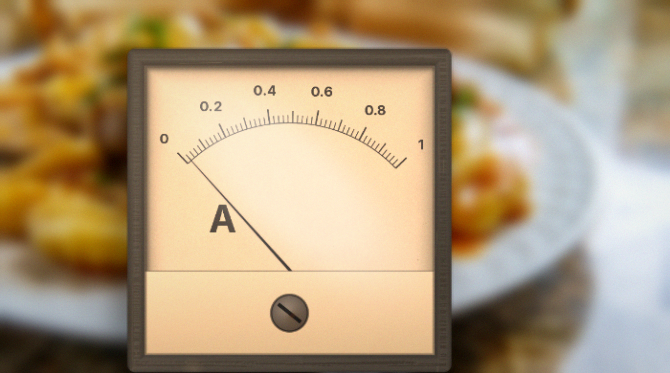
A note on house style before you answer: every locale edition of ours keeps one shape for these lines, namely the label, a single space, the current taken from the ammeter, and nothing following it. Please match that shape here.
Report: 0.02 A
